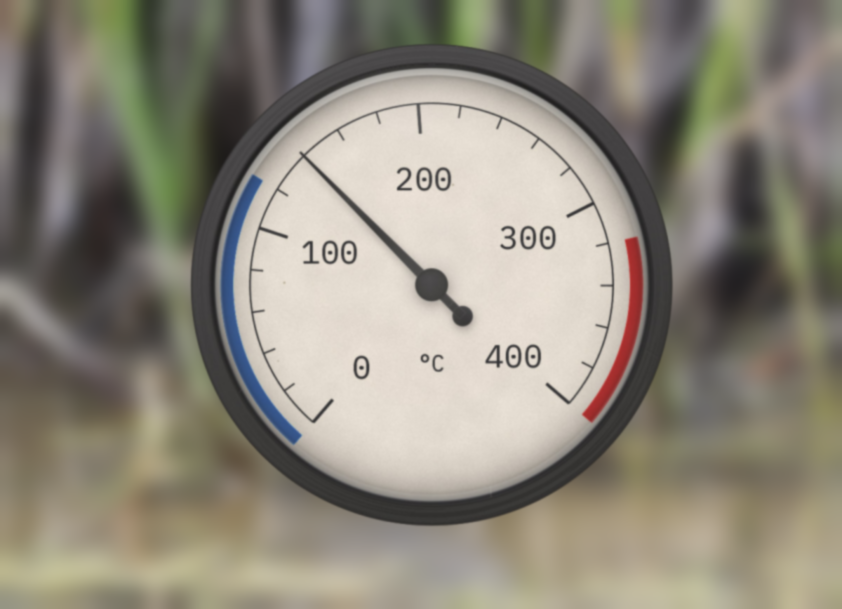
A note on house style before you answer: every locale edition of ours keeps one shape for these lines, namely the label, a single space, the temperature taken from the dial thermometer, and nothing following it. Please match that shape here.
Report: 140 °C
